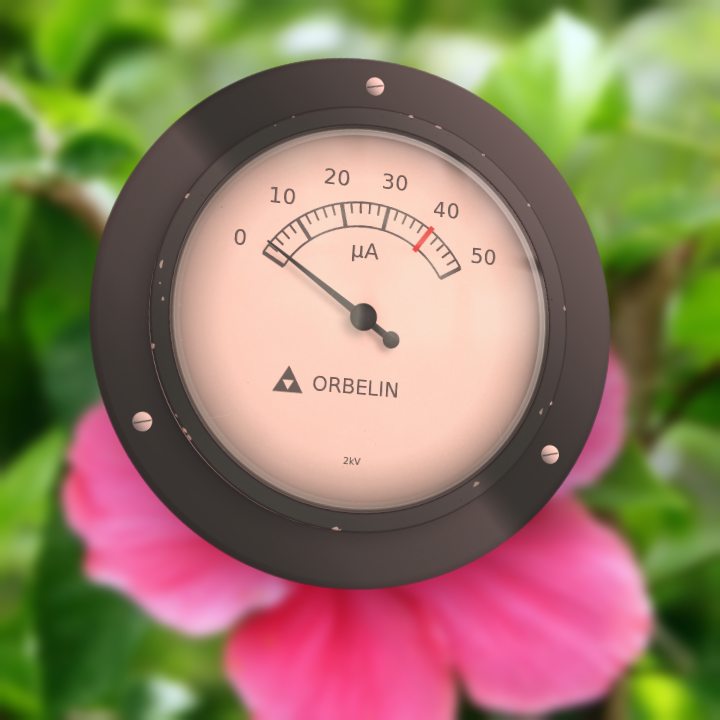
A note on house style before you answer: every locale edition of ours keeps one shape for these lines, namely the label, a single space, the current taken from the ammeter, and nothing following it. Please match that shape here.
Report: 2 µA
